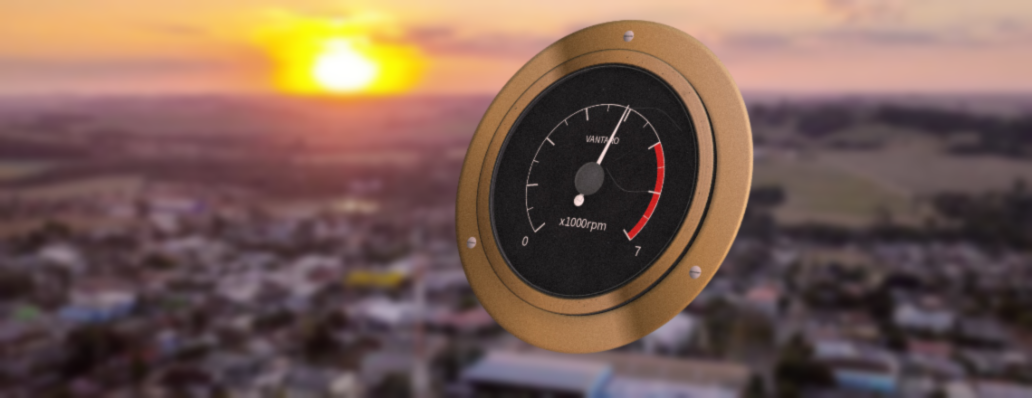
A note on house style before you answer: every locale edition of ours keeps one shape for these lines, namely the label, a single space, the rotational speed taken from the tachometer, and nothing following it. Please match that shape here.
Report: 4000 rpm
